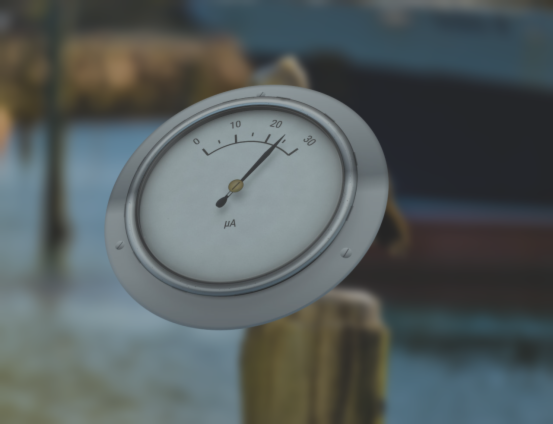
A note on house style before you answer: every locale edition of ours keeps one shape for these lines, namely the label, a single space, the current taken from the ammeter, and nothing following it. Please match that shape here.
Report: 25 µA
